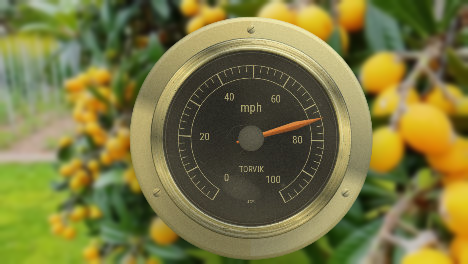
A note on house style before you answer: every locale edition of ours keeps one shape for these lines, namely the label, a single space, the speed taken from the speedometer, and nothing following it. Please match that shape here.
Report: 74 mph
